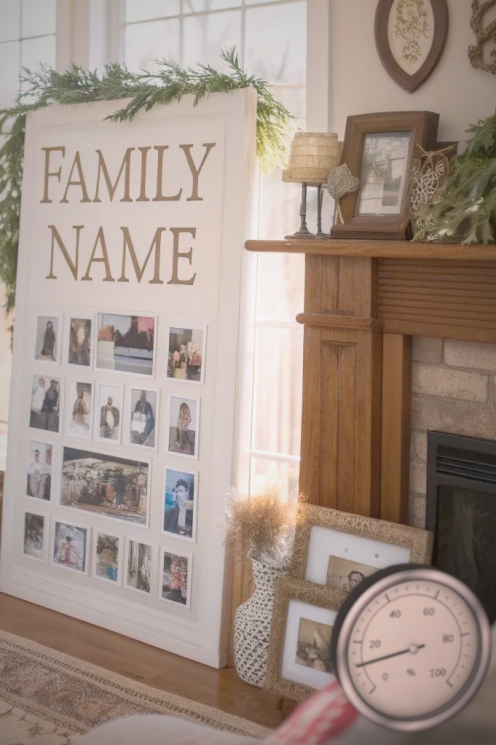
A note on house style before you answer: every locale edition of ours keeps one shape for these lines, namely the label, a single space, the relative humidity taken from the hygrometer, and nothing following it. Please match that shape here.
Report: 12 %
